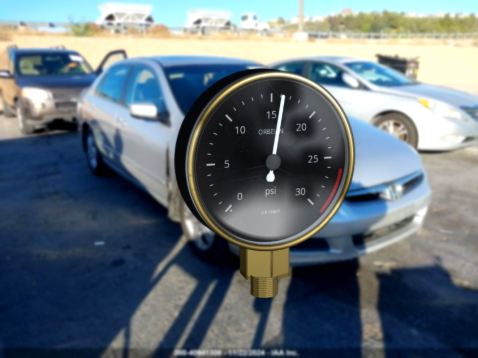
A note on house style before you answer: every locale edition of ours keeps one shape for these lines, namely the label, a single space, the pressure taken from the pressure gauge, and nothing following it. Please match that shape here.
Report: 16 psi
